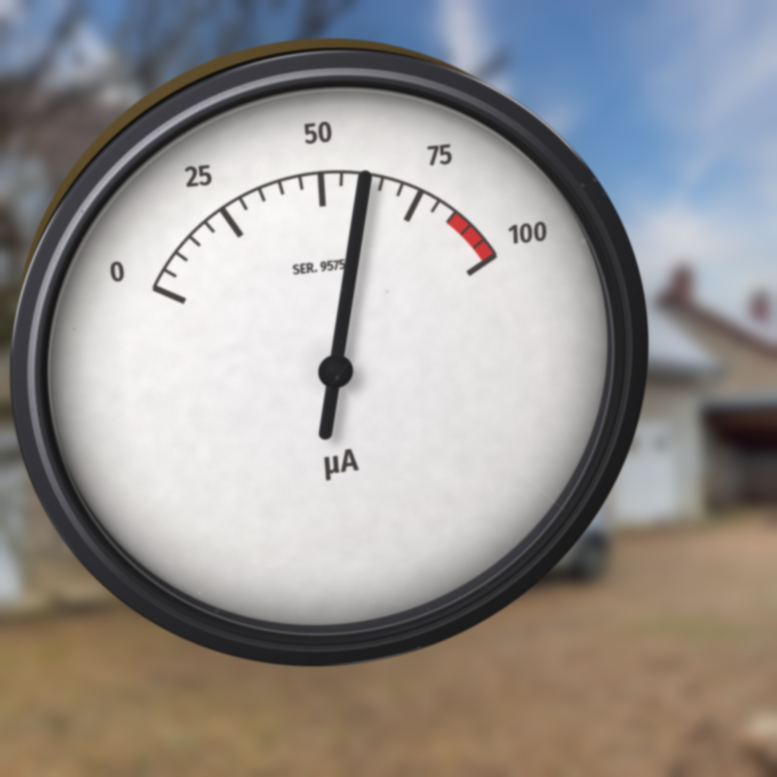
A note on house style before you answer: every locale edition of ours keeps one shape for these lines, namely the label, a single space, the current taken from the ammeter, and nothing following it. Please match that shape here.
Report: 60 µA
